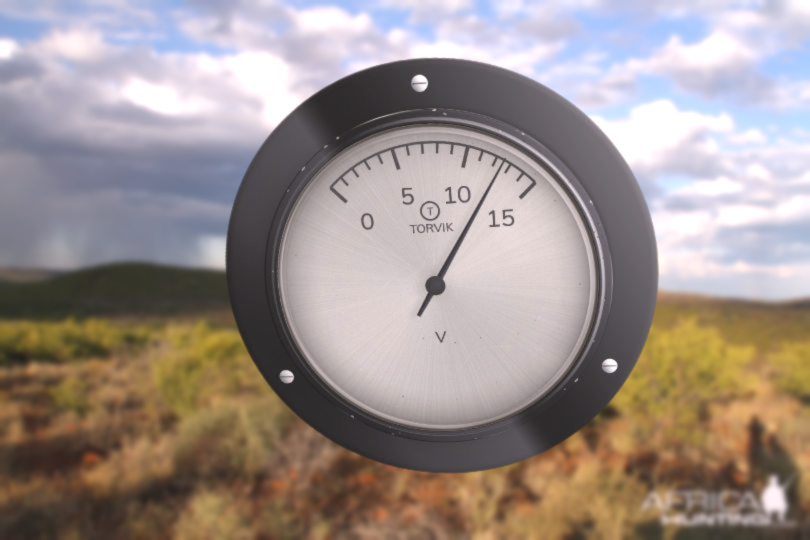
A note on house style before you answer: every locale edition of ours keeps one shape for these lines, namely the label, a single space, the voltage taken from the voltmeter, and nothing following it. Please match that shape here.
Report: 12.5 V
